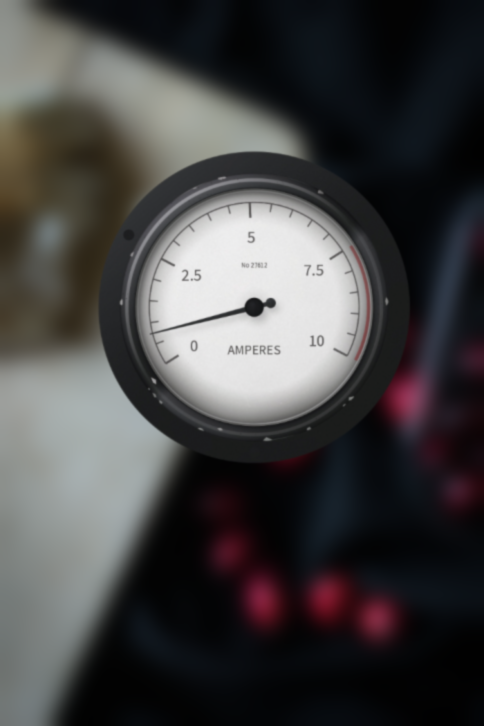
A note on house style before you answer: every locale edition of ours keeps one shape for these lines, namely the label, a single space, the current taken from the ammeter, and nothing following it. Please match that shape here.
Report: 0.75 A
